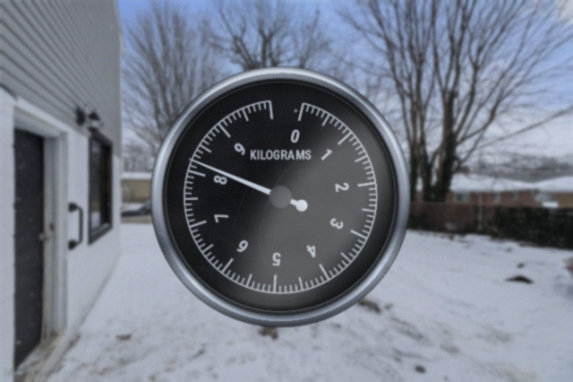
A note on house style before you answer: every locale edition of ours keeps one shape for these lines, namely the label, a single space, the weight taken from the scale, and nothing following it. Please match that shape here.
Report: 8.2 kg
